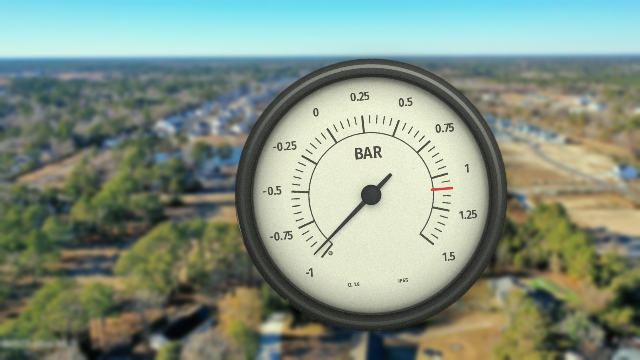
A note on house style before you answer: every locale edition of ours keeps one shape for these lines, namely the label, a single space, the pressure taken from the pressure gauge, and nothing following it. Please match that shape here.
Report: -0.95 bar
